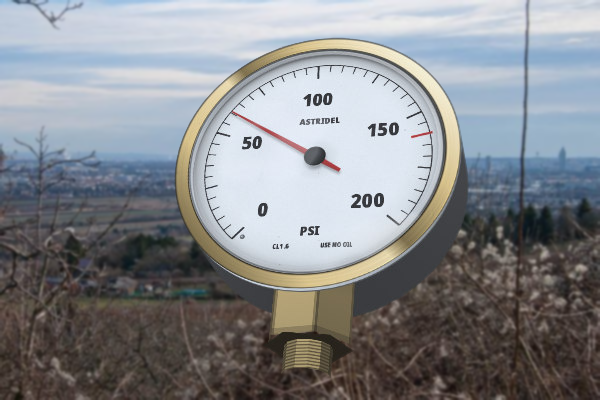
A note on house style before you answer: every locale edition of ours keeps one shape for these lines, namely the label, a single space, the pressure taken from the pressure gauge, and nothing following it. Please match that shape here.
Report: 60 psi
